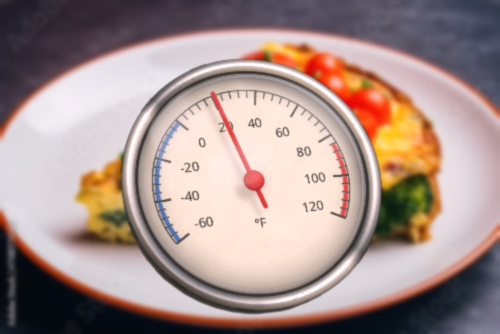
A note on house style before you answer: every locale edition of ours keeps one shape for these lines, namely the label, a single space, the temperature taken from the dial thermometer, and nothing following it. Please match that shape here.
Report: 20 °F
